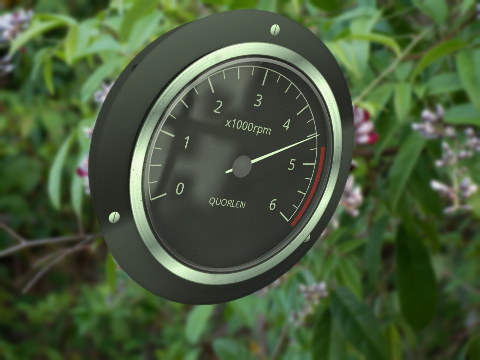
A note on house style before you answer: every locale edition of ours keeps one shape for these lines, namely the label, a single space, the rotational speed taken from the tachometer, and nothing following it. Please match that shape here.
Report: 4500 rpm
